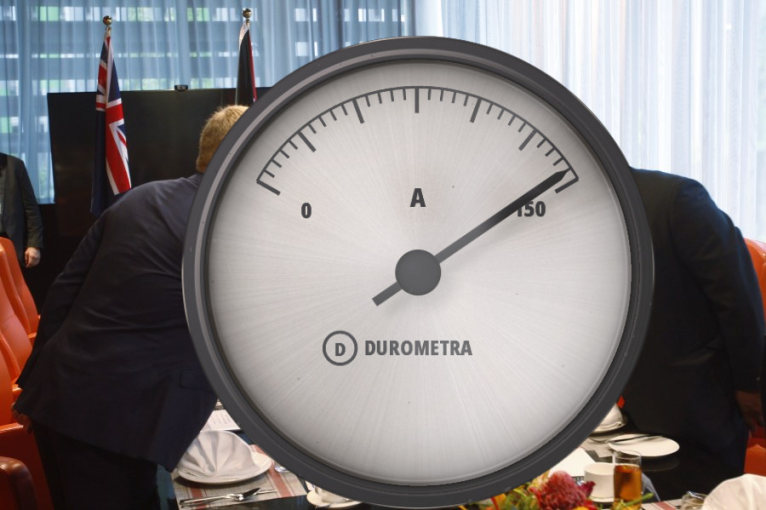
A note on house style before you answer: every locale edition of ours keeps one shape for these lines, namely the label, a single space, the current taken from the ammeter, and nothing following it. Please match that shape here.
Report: 145 A
